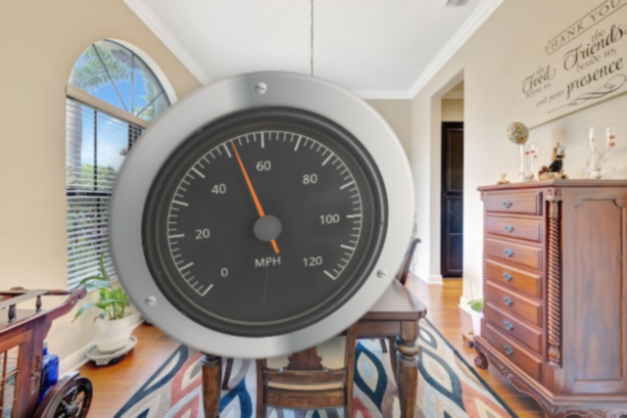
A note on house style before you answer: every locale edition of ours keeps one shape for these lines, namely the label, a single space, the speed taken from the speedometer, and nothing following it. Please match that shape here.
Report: 52 mph
